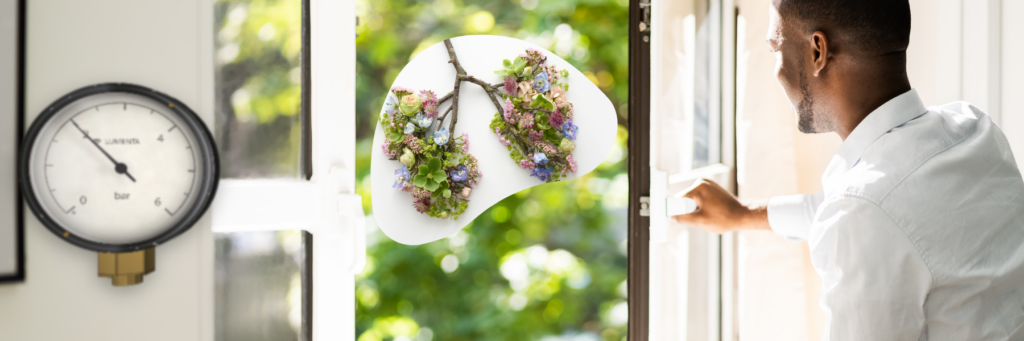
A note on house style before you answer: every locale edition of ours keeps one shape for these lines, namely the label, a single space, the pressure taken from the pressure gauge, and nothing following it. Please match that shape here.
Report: 2 bar
